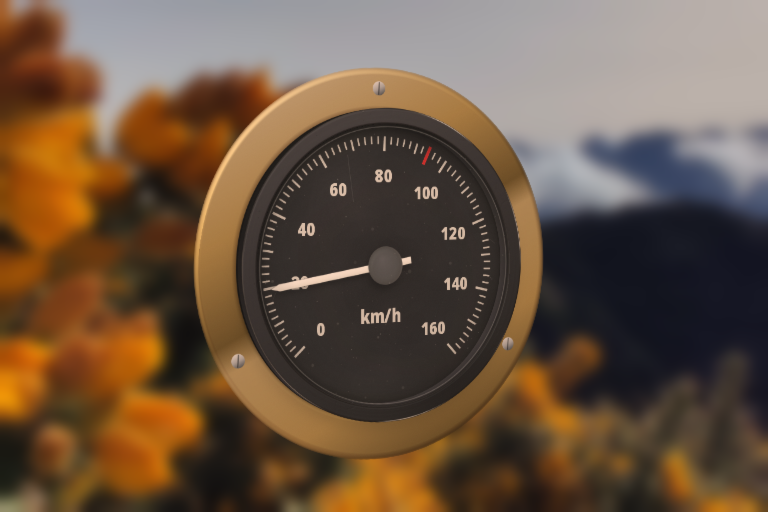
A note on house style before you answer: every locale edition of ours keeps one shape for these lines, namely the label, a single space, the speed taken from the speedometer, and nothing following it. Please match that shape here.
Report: 20 km/h
